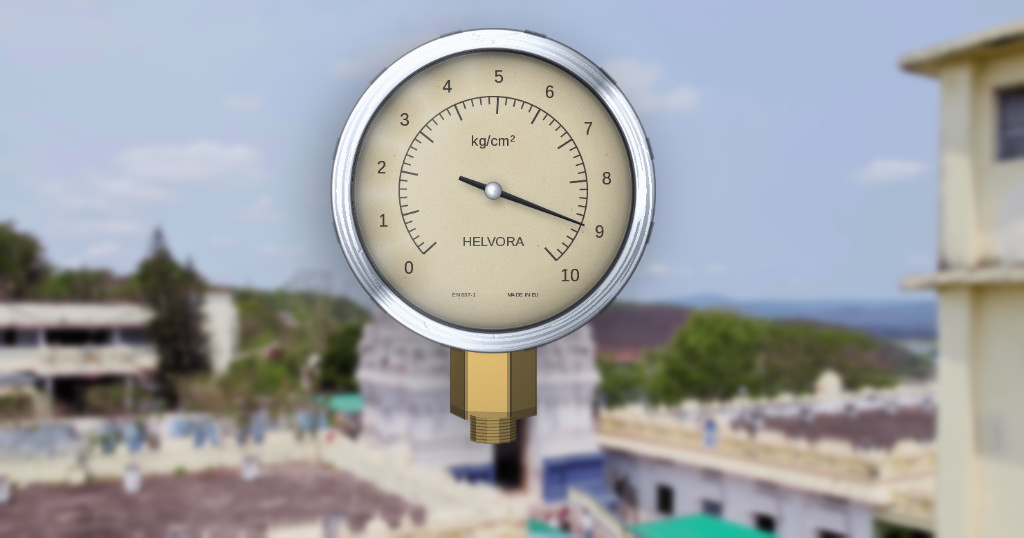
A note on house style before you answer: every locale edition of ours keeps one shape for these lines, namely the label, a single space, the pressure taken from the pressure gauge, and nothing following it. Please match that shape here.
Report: 9 kg/cm²
